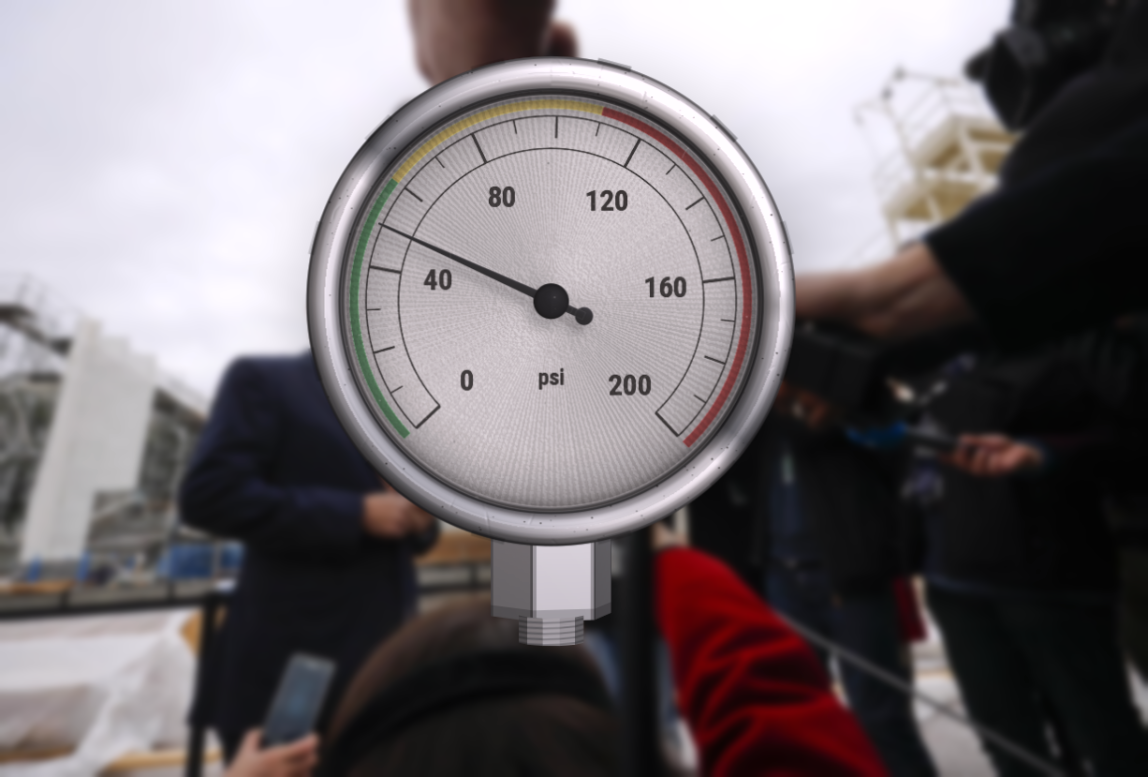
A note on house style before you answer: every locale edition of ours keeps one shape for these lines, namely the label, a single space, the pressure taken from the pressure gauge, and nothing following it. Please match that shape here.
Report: 50 psi
